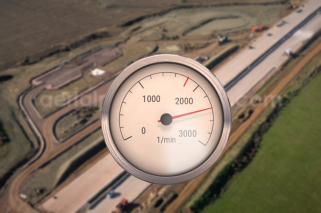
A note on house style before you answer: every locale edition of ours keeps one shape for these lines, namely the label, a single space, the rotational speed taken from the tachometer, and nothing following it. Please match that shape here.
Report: 2400 rpm
